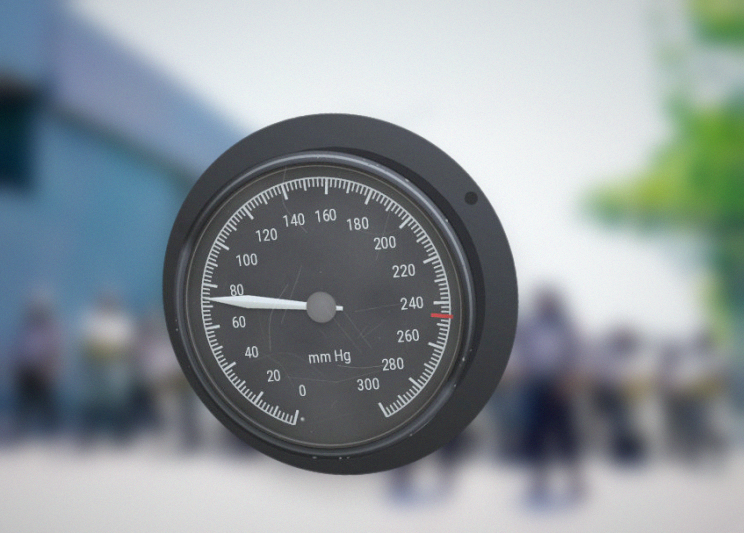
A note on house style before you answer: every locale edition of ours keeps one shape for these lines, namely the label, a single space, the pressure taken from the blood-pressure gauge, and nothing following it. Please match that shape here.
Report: 74 mmHg
